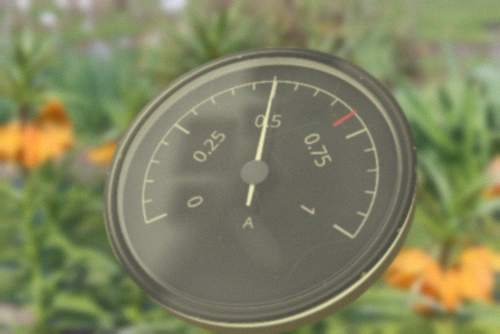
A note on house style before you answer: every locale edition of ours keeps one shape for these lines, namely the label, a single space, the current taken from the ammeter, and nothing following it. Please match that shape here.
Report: 0.5 A
